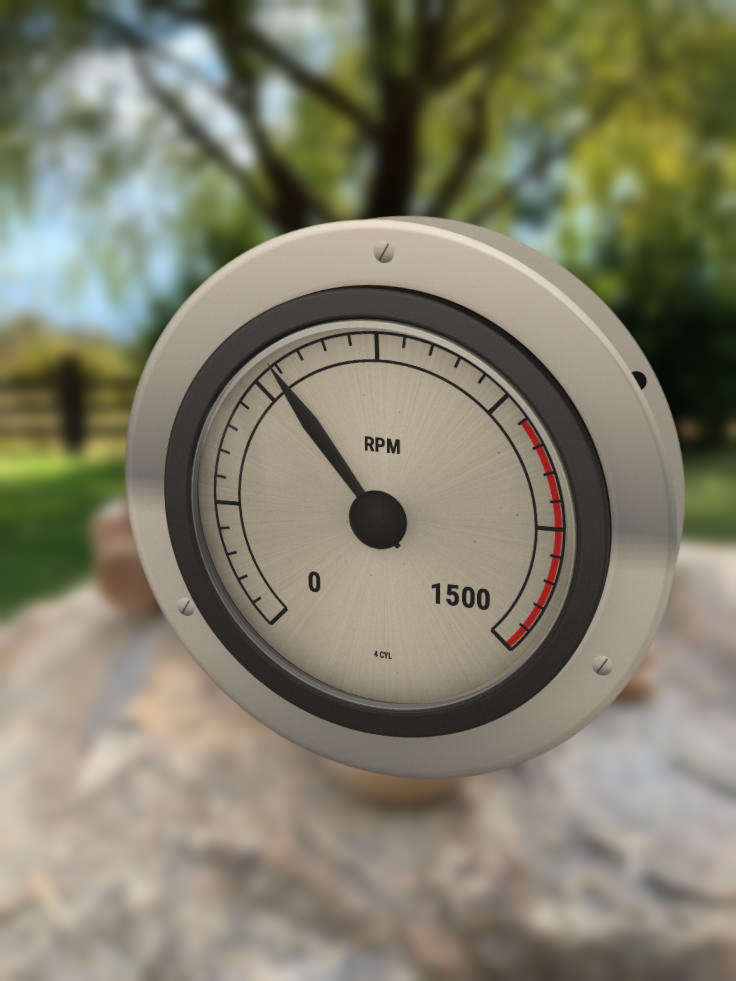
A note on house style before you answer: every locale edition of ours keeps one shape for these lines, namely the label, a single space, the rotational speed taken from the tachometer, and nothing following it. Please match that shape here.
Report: 550 rpm
